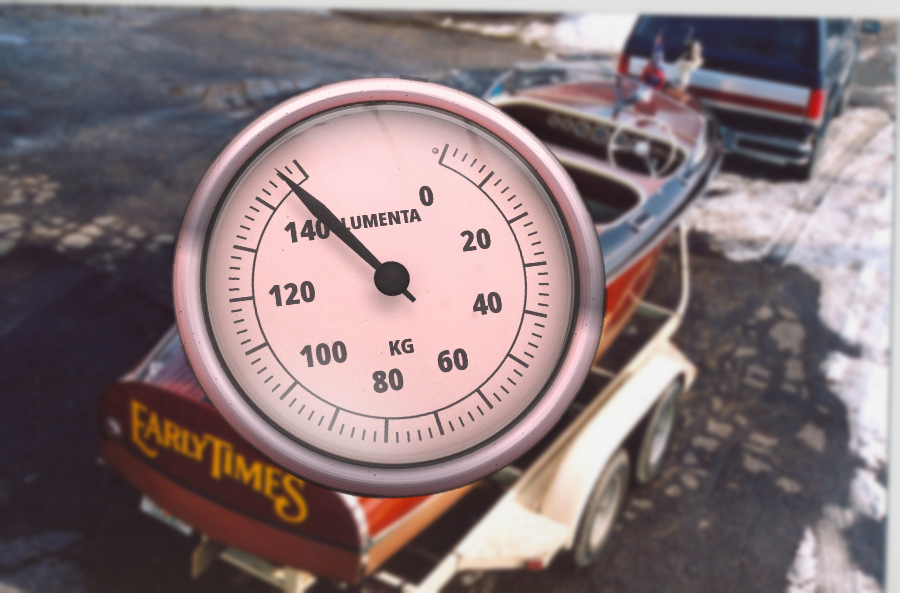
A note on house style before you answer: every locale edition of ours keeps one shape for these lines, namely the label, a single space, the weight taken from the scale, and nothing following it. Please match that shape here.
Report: 146 kg
